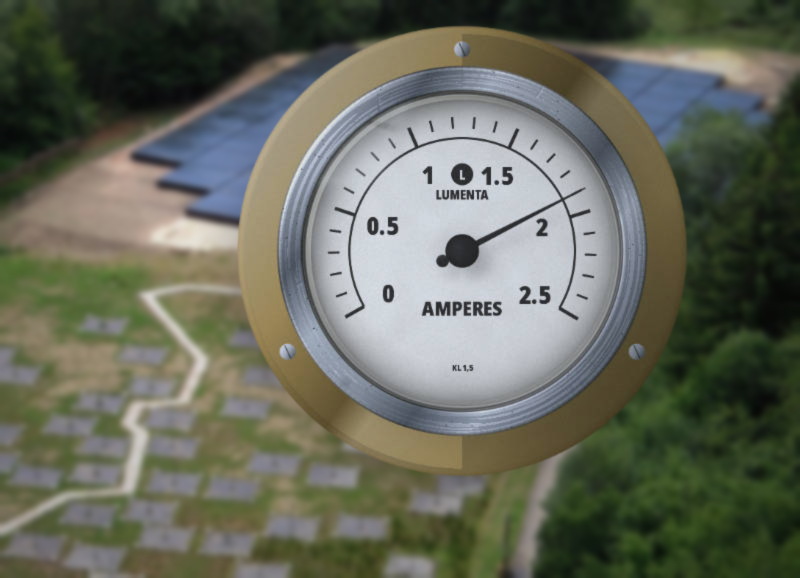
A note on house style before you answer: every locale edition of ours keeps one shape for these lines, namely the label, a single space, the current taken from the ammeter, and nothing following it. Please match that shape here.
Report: 1.9 A
